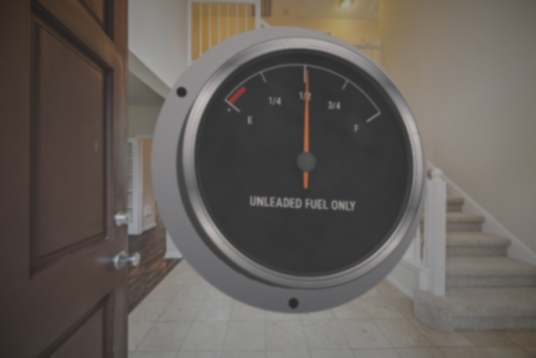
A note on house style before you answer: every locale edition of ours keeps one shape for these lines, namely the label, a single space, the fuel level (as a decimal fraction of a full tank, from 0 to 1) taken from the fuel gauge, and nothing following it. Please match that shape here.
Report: 0.5
